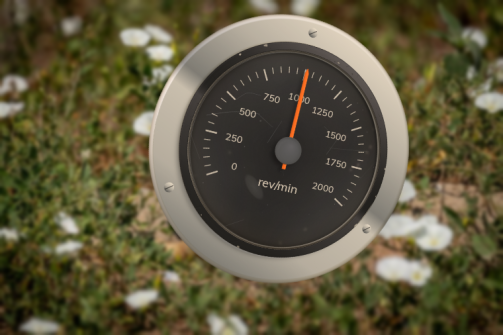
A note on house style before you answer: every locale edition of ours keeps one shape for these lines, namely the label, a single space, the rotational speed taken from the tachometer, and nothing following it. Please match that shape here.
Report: 1000 rpm
